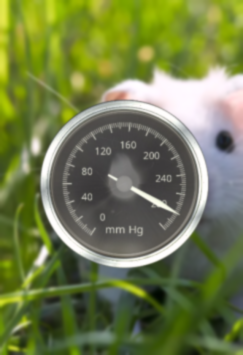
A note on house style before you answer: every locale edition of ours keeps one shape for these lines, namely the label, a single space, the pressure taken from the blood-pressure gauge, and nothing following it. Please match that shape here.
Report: 280 mmHg
